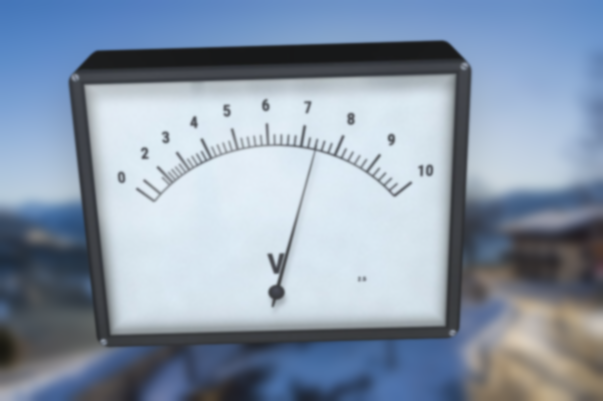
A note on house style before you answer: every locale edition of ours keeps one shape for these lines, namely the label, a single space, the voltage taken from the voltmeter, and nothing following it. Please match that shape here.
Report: 7.4 V
